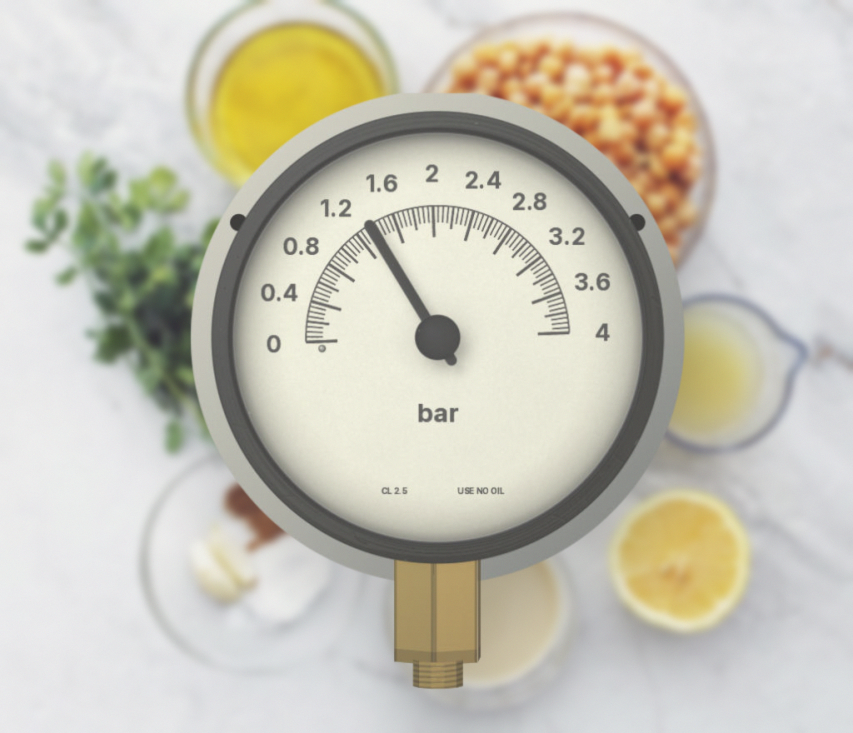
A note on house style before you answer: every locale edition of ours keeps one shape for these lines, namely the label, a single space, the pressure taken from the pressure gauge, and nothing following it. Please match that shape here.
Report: 1.35 bar
